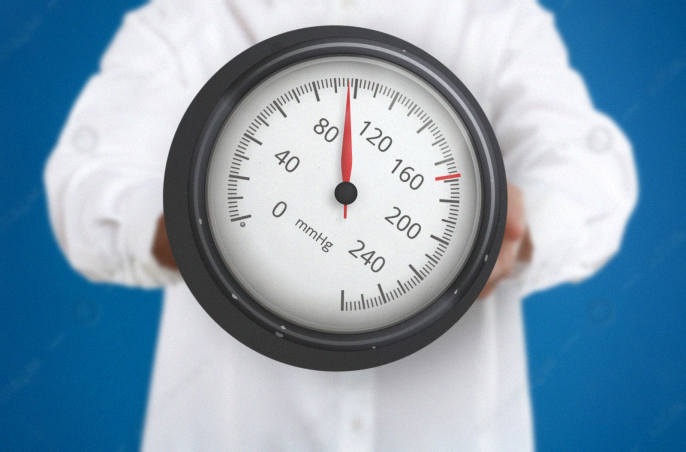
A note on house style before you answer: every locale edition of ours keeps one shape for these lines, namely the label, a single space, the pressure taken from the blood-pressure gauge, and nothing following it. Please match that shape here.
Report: 96 mmHg
